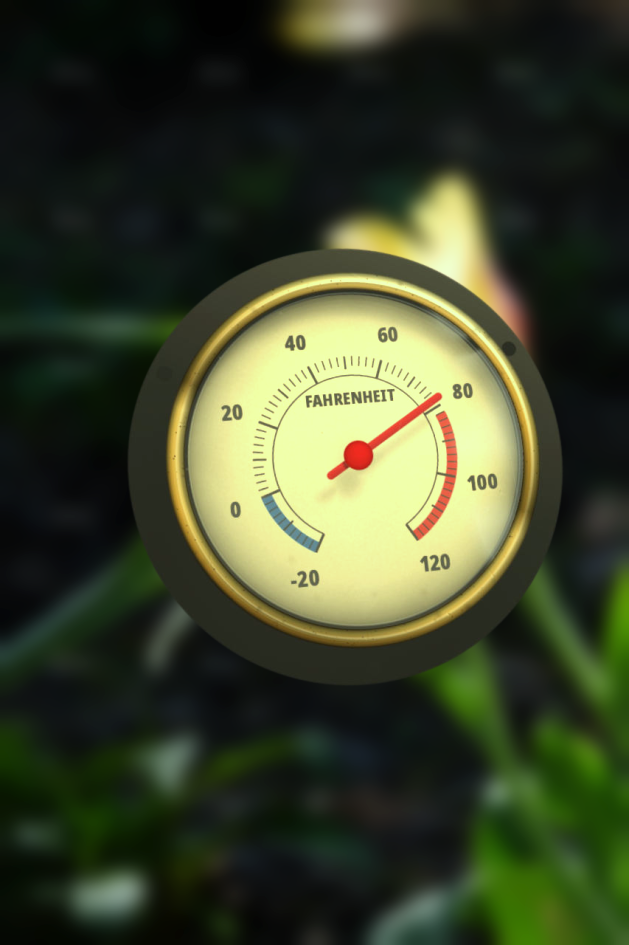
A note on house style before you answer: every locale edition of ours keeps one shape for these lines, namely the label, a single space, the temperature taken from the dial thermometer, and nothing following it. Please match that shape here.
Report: 78 °F
